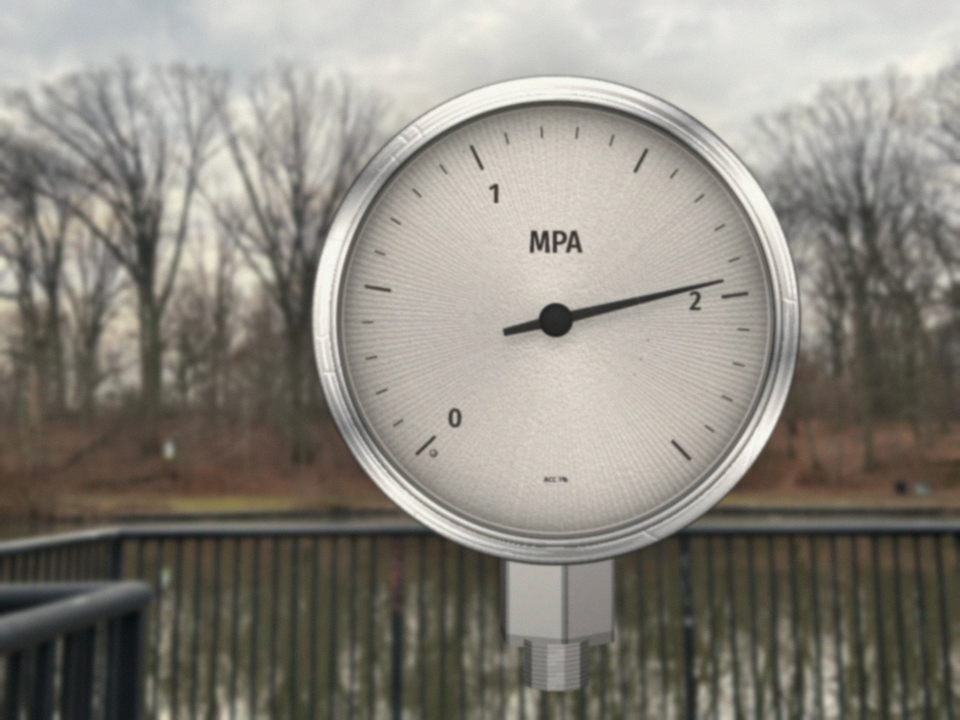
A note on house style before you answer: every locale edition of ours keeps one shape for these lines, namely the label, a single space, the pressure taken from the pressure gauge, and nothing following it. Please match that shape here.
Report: 1.95 MPa
